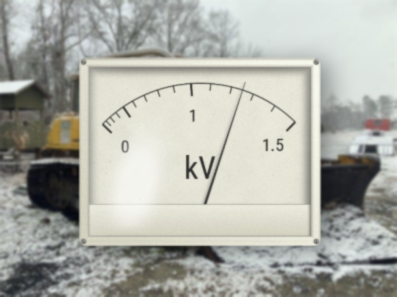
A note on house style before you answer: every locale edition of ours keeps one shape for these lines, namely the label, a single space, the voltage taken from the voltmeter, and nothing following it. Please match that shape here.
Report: 1.25 kV
